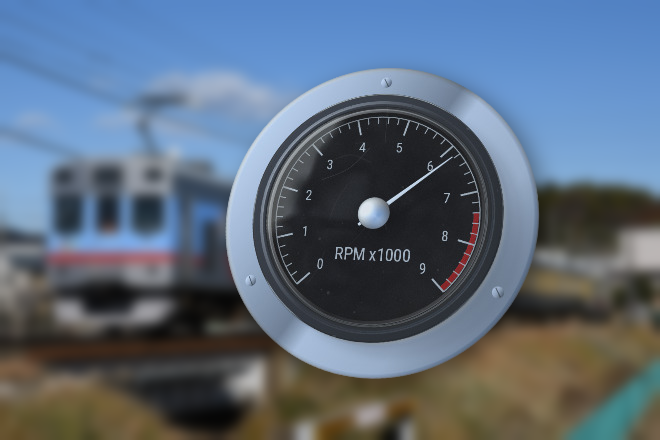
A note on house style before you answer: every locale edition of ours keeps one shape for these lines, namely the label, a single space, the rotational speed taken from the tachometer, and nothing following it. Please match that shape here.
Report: 6200 rpm
